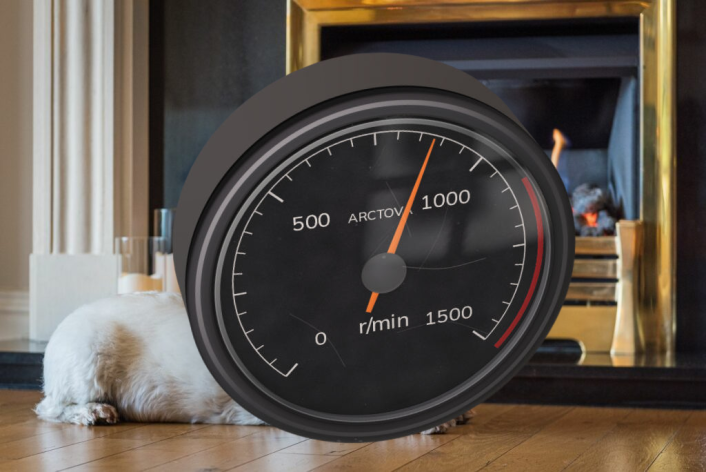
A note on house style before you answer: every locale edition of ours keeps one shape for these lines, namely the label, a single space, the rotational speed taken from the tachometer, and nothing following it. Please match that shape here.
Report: 875 rpm
